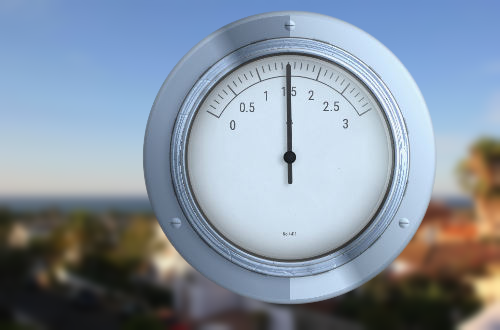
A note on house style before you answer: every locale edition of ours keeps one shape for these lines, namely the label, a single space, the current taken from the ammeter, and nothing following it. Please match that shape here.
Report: 1.5 A
